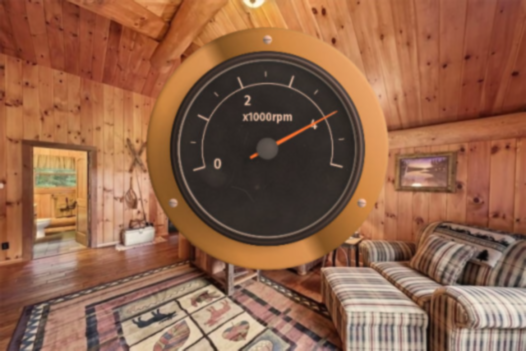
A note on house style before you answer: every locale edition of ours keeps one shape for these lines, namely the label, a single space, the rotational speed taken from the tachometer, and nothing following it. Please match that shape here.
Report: 4000 rpm
